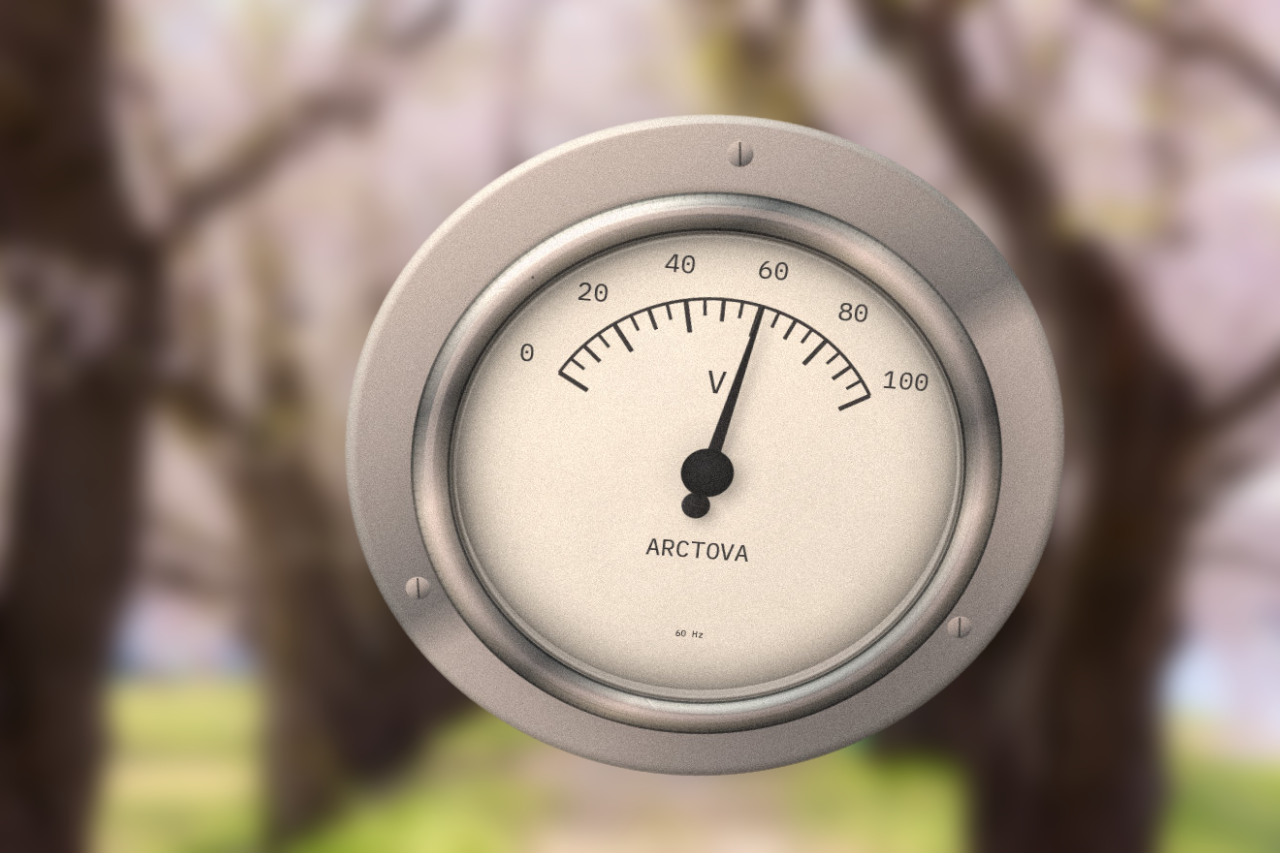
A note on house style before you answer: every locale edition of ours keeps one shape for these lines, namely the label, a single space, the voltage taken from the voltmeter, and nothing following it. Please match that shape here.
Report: 60 V
